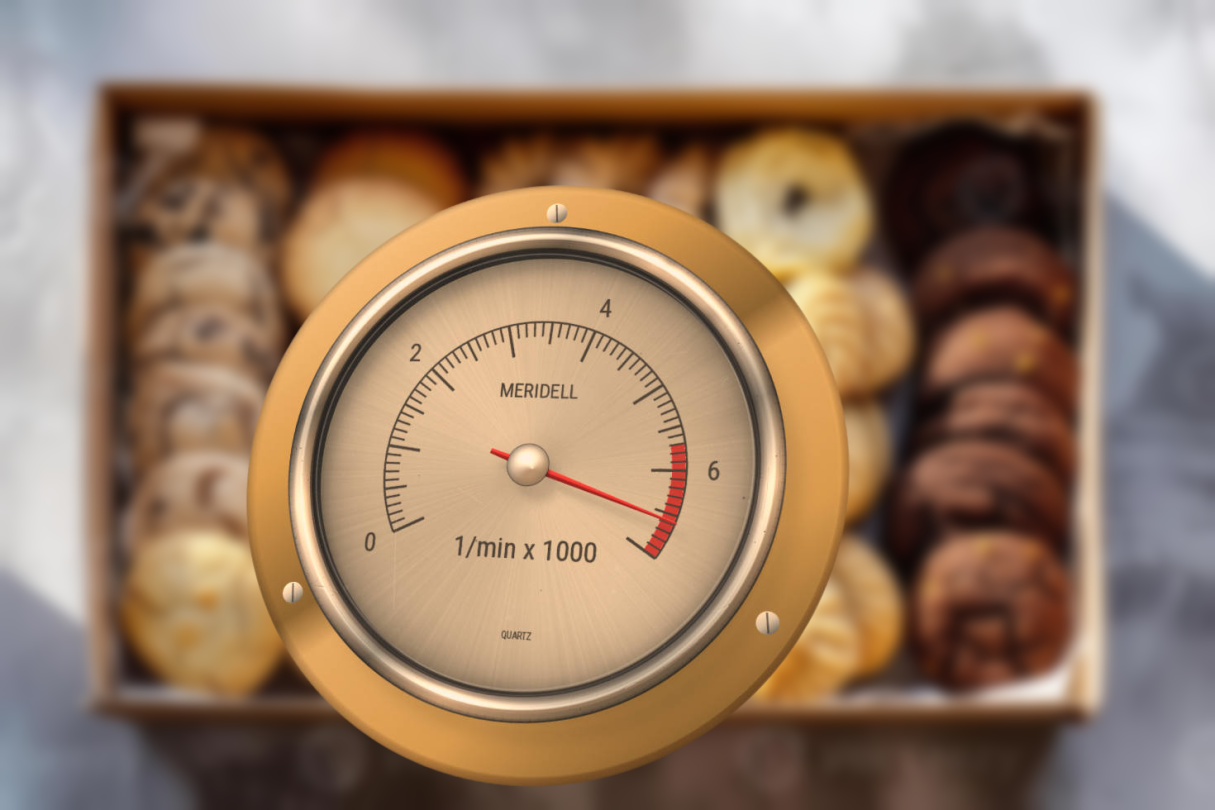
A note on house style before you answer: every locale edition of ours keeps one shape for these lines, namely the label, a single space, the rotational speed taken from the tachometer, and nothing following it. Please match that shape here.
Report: 6600 rpm
